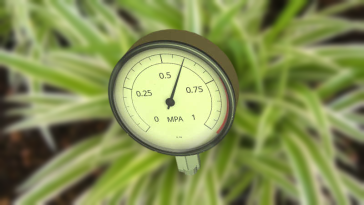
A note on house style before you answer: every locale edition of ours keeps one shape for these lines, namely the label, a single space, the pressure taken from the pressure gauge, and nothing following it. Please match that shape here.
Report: 0.6 MPa
